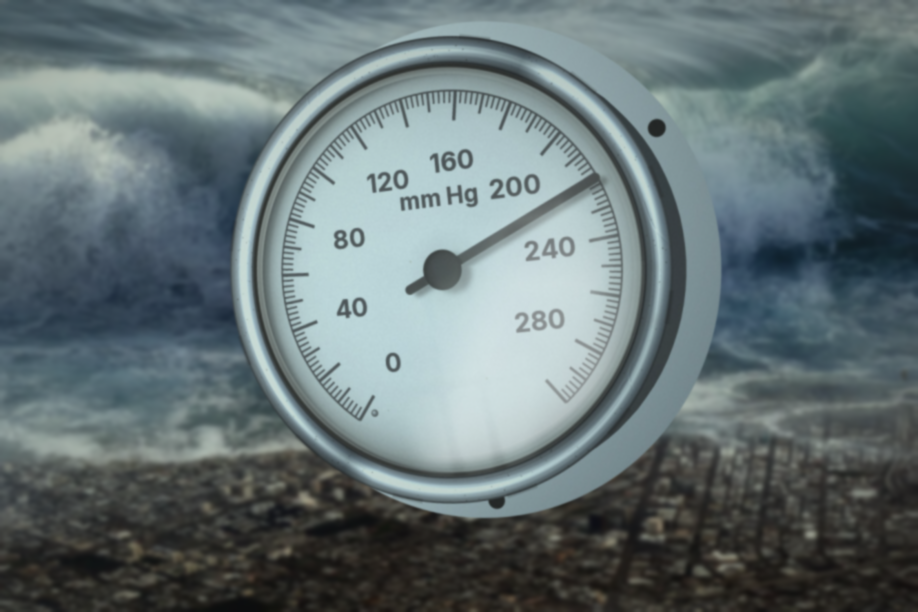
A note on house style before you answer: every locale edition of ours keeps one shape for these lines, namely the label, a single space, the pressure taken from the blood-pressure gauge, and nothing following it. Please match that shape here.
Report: 220 mmHg
